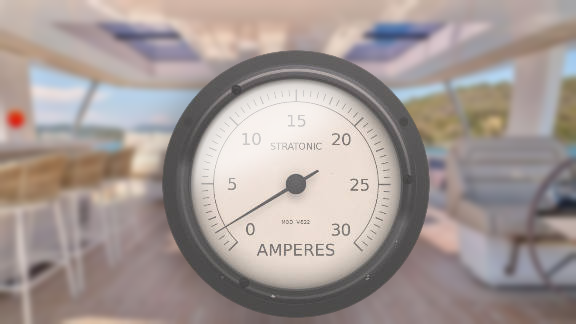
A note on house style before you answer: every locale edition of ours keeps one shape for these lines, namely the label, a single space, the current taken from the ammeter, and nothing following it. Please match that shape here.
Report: 1.5 A
